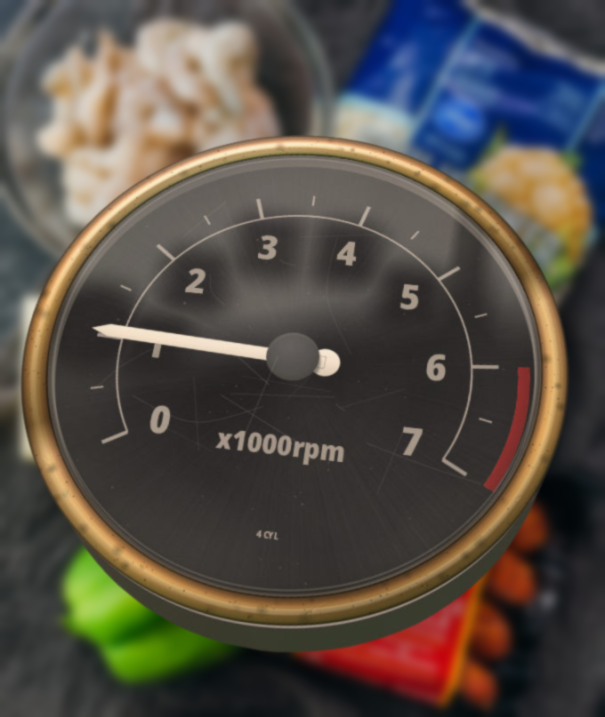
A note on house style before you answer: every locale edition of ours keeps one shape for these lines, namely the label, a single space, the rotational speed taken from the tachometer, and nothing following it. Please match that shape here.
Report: 1000 rpm
